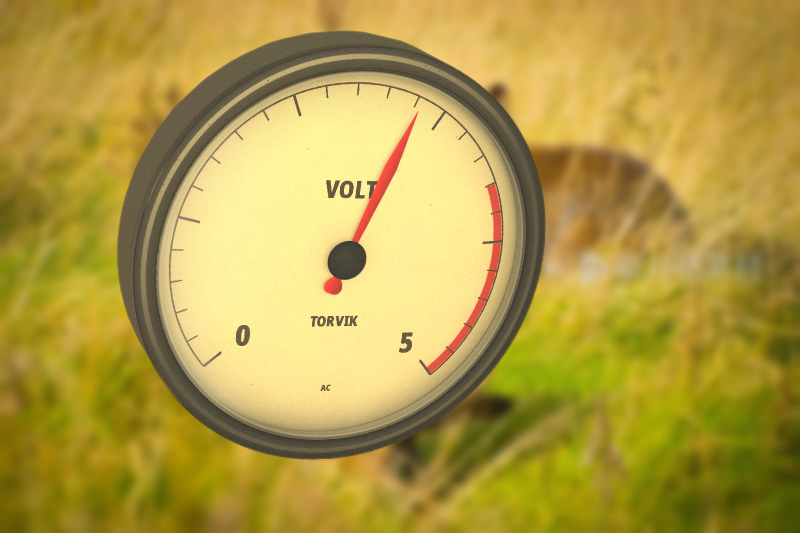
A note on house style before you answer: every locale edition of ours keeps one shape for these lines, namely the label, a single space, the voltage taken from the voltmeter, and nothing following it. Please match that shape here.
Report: 2.8 V
